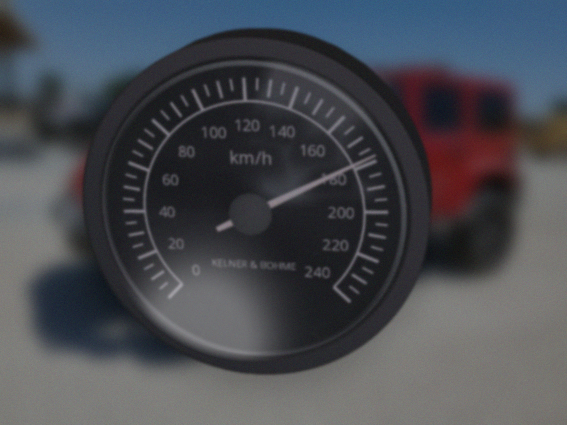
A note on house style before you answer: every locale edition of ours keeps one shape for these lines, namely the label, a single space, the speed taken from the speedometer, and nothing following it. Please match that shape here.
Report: 177.5 km/h
